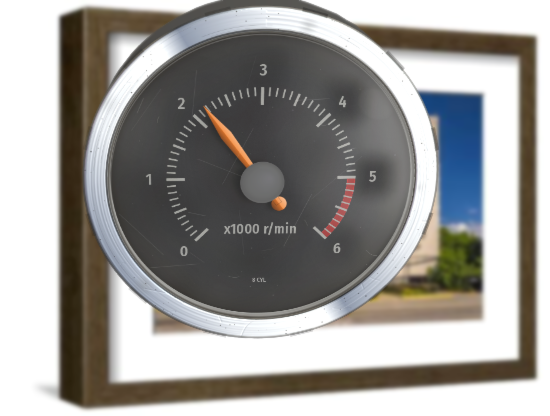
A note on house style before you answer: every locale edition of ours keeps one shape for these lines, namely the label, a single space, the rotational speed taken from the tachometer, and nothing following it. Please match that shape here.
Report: 2200 rpm
